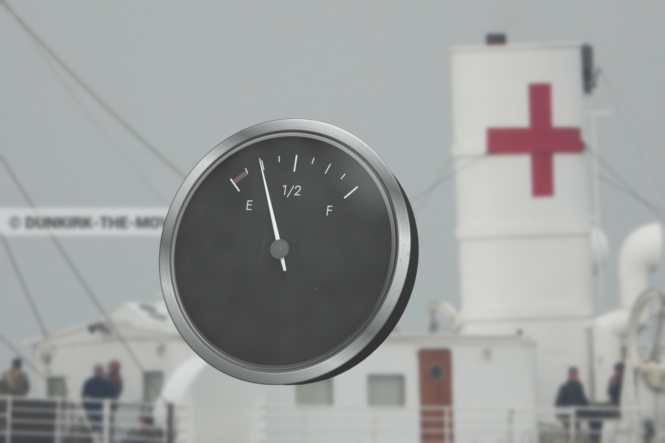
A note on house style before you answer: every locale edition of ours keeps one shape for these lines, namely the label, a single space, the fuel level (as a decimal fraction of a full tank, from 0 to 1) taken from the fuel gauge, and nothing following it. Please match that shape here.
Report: 0.25
